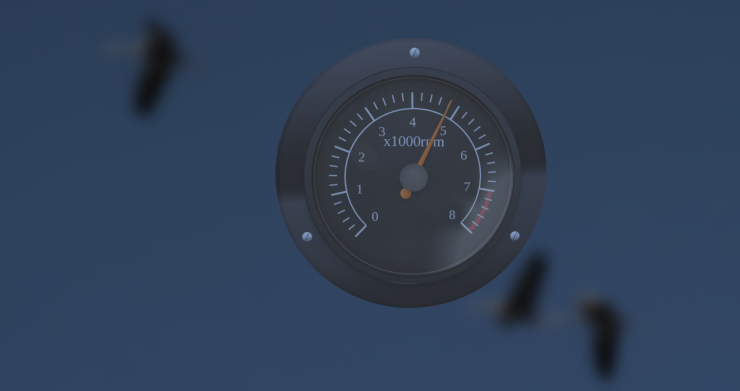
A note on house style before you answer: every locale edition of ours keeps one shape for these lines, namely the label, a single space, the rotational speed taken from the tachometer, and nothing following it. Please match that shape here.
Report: 4800 rpm
